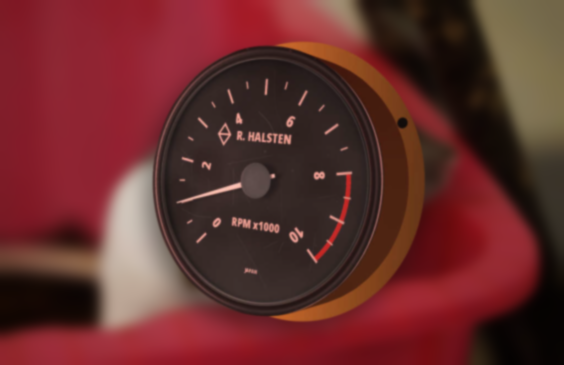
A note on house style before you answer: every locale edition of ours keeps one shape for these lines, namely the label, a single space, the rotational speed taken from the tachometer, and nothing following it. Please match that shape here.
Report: 1000 rpm
